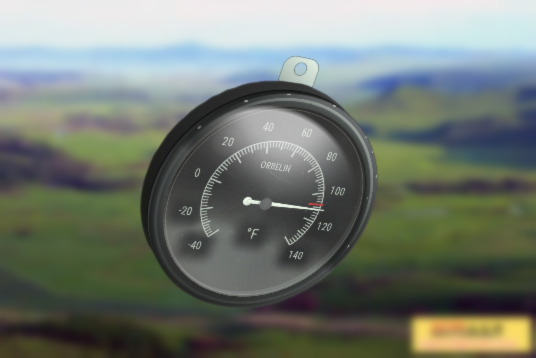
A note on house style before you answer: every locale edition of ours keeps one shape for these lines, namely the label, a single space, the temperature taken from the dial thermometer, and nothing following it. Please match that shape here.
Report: 110 °F
